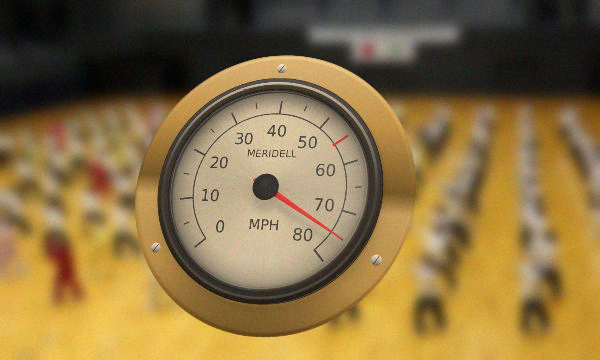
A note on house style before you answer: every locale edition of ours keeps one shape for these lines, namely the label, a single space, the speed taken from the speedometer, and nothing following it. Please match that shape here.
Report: 75 mph
